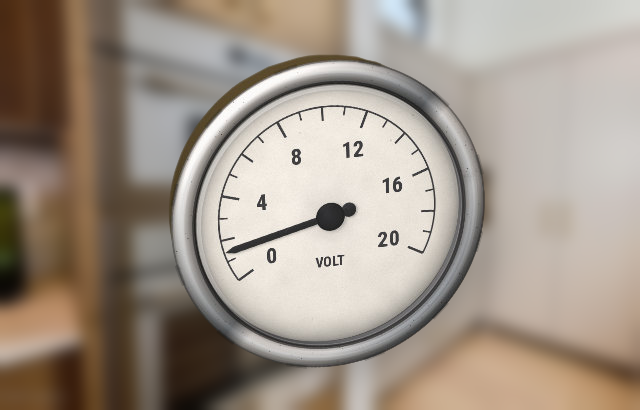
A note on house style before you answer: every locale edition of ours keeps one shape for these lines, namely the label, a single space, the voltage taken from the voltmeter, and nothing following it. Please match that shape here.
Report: 1.5 V
